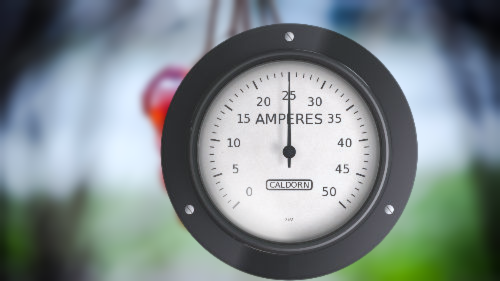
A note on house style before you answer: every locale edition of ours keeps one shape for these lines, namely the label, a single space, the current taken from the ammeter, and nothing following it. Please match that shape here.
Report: 25 A
